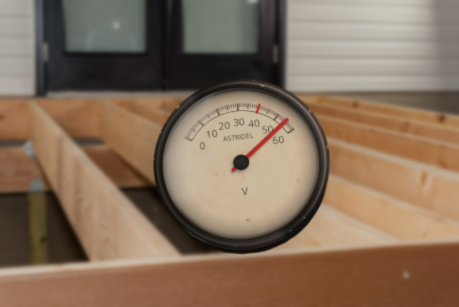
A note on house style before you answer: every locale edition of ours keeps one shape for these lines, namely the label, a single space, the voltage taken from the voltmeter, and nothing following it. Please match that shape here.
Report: 55 V
